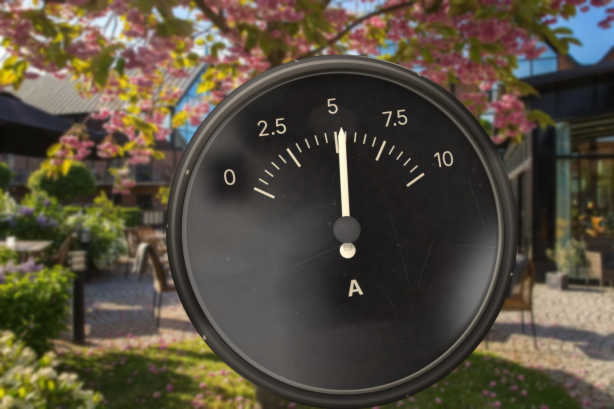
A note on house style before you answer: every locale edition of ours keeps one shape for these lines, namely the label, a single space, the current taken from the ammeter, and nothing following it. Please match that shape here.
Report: 5.25 A
